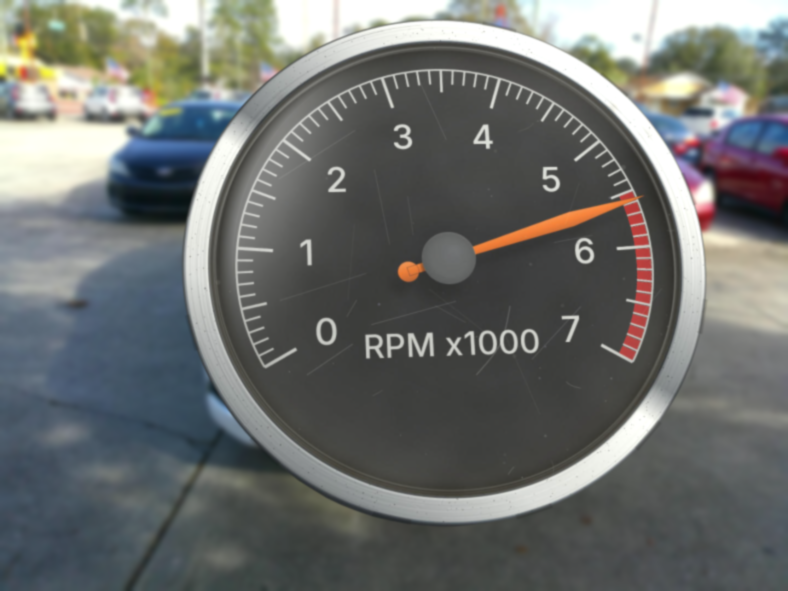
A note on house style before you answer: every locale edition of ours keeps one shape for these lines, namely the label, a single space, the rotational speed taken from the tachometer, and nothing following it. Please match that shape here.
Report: 5600 rpm
